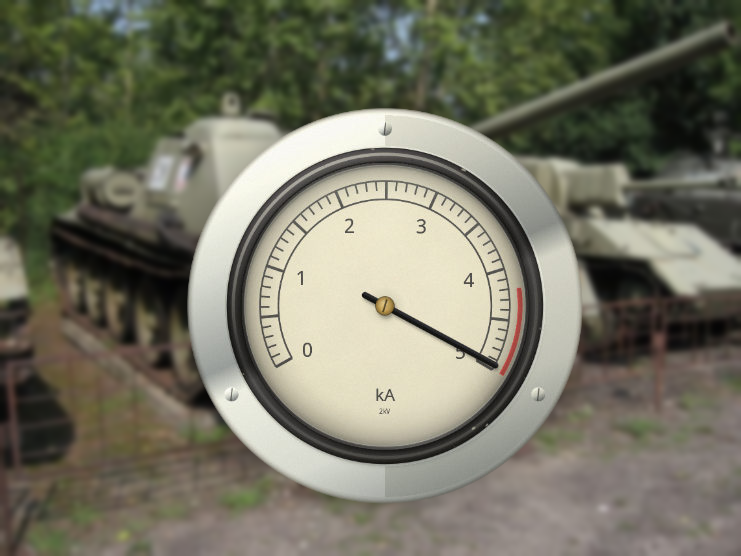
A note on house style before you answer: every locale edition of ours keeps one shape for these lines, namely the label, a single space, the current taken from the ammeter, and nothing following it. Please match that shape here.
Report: 4.95 kA
